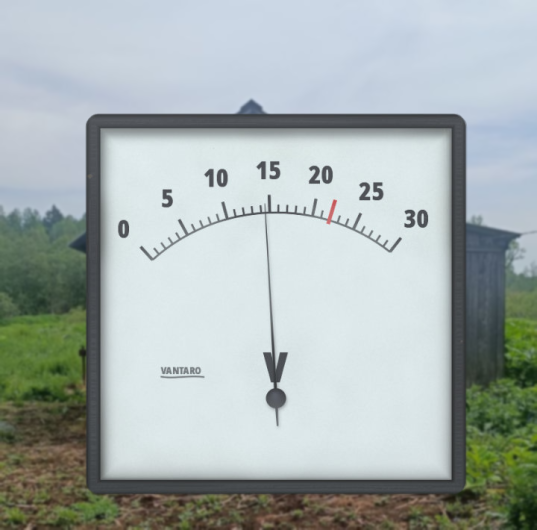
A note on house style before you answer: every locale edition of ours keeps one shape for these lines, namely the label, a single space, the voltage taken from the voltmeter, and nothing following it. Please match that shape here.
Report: 14.5 V
